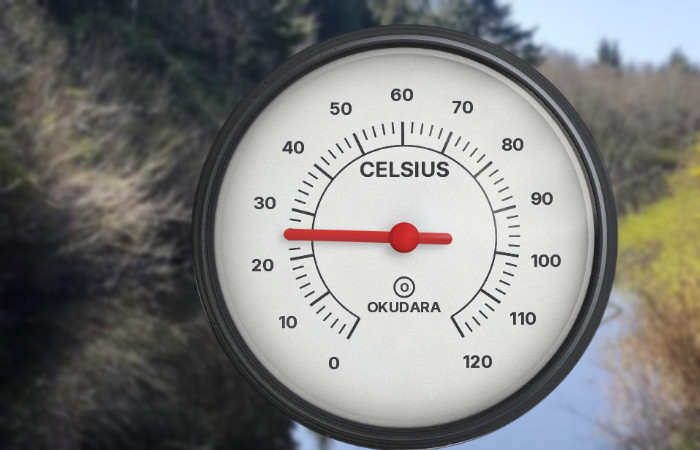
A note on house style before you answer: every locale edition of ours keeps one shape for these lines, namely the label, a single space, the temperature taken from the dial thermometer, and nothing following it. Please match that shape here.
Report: 25 °C
